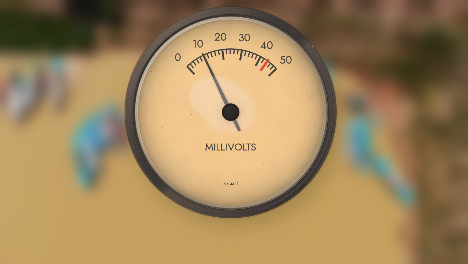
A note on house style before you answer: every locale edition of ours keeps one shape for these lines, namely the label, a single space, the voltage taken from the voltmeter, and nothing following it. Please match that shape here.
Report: 10 mV
